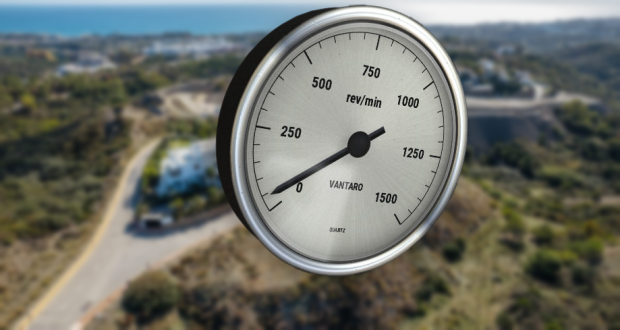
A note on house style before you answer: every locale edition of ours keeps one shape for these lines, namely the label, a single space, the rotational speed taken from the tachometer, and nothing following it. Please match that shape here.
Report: 50 rpm
